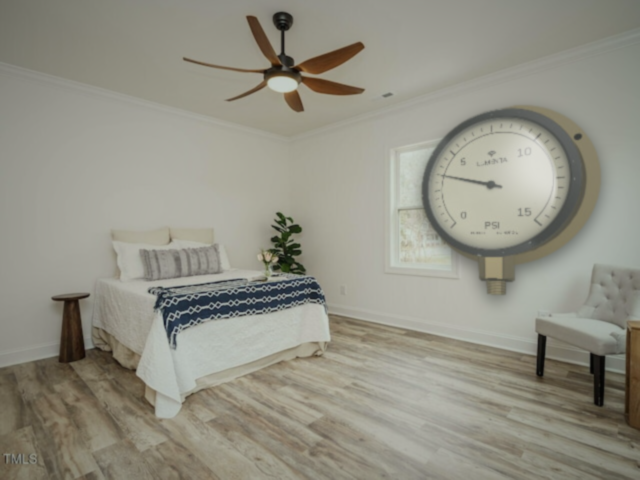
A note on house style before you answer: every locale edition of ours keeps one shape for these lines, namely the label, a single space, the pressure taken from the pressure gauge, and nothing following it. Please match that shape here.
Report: 3.5 psi
